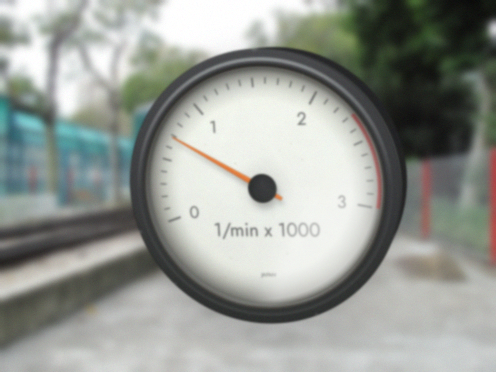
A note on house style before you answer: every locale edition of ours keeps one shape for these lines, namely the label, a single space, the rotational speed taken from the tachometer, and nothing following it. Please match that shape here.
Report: 700 rpm
